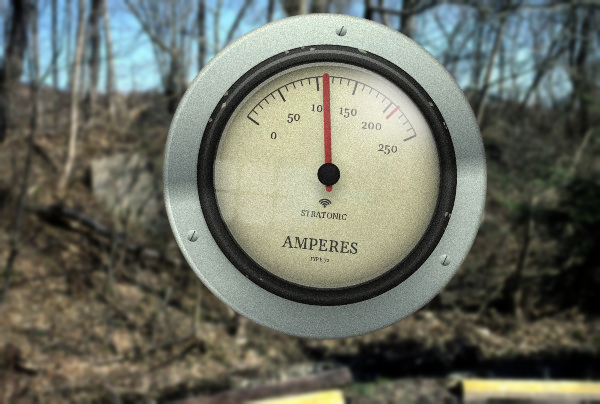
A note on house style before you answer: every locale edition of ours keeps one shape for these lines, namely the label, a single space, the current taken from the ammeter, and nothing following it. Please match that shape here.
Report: 110 A
